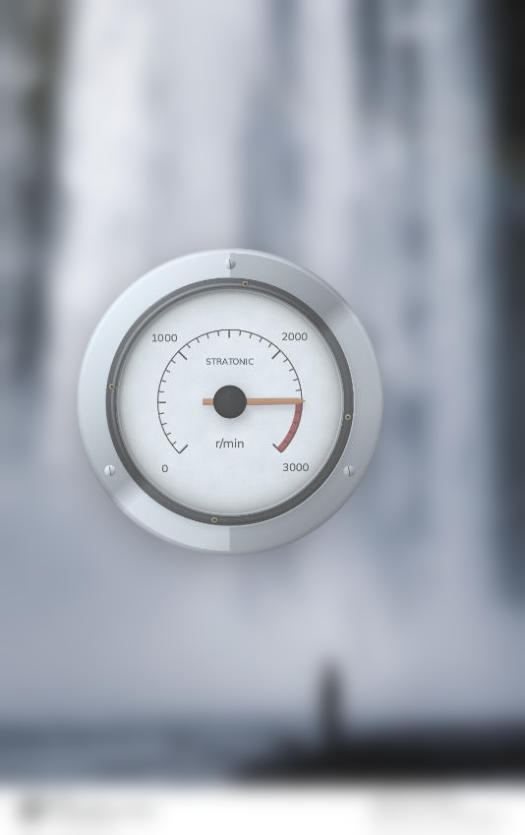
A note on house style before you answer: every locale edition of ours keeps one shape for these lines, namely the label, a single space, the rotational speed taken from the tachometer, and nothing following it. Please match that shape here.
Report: 2500 rpm
